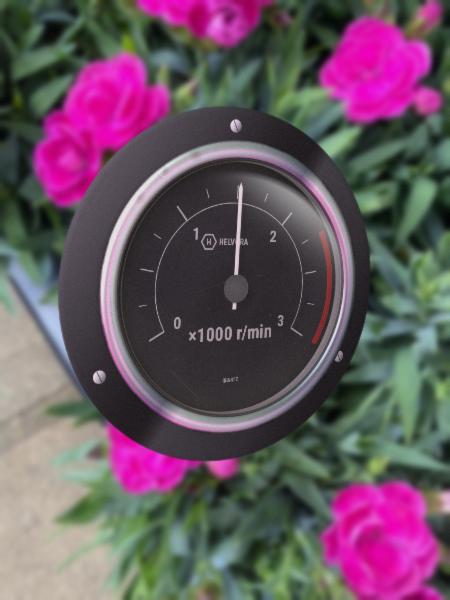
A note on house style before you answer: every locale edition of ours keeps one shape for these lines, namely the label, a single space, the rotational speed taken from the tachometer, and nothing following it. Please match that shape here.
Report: 1500 rpm
